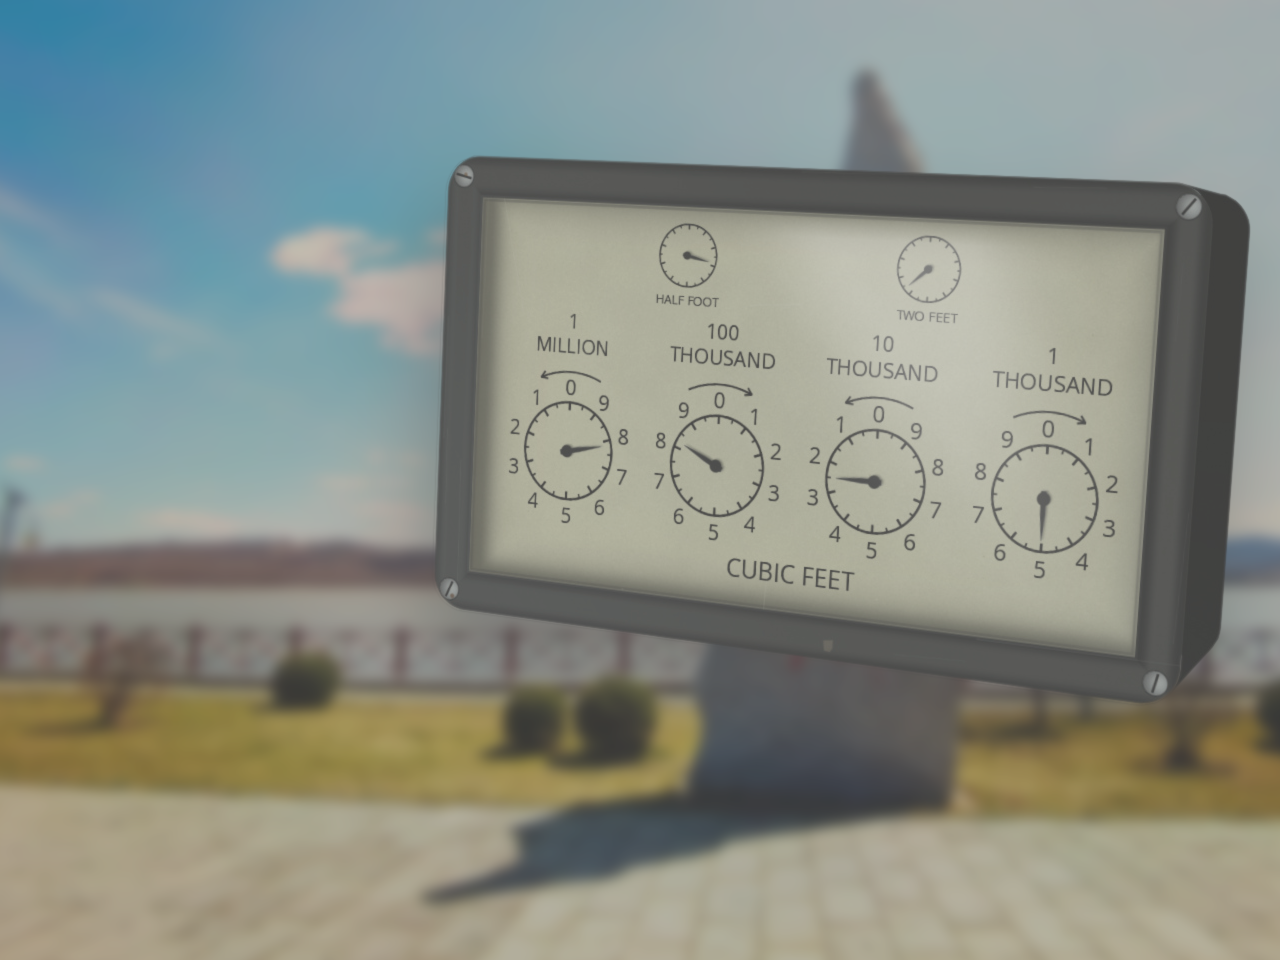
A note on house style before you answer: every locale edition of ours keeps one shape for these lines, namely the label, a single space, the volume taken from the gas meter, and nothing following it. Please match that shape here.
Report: 782500 ft³
